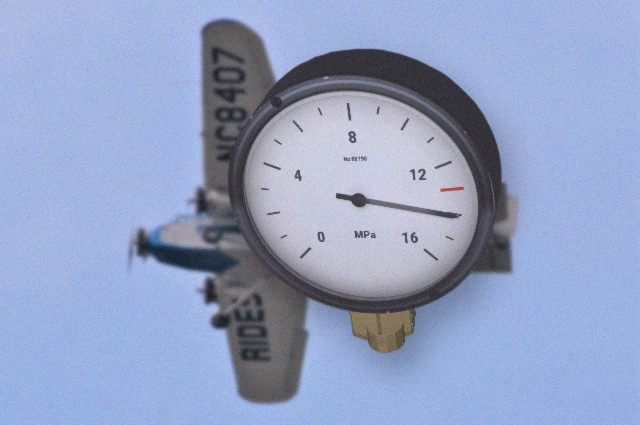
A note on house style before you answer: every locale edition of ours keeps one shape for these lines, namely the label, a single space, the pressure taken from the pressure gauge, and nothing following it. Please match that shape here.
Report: 14 MPa
